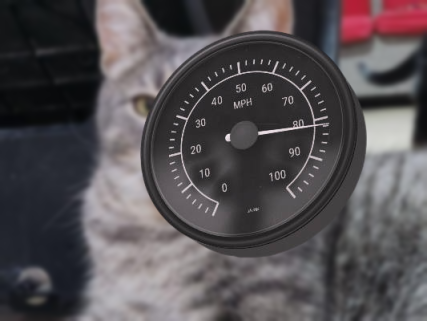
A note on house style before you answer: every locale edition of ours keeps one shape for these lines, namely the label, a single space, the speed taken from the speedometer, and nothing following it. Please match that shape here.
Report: 82 mph
